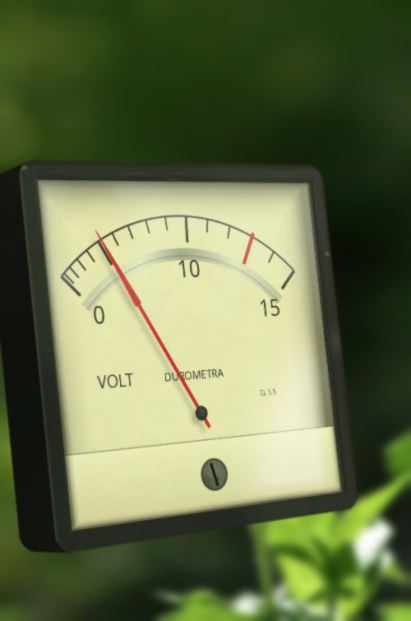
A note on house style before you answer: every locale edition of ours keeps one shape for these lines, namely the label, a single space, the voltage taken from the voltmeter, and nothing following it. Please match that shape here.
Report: 5 V
